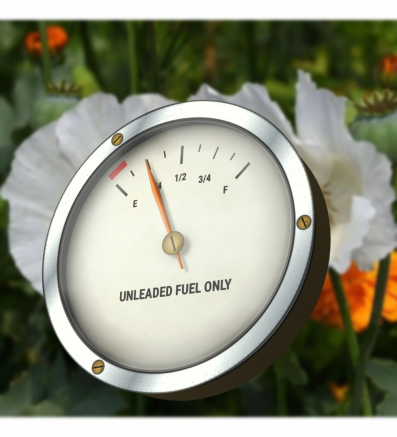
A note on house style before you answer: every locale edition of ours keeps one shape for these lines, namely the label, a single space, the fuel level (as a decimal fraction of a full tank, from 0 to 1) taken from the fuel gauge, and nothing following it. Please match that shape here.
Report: 0.25
